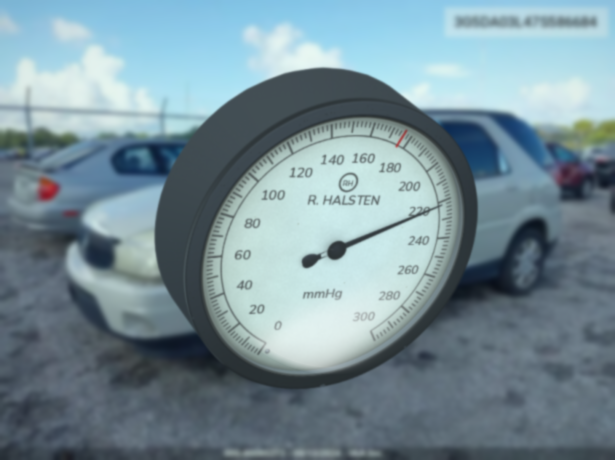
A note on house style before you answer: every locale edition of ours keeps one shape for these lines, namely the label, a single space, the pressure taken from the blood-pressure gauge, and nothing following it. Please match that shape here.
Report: 220 mmHg
